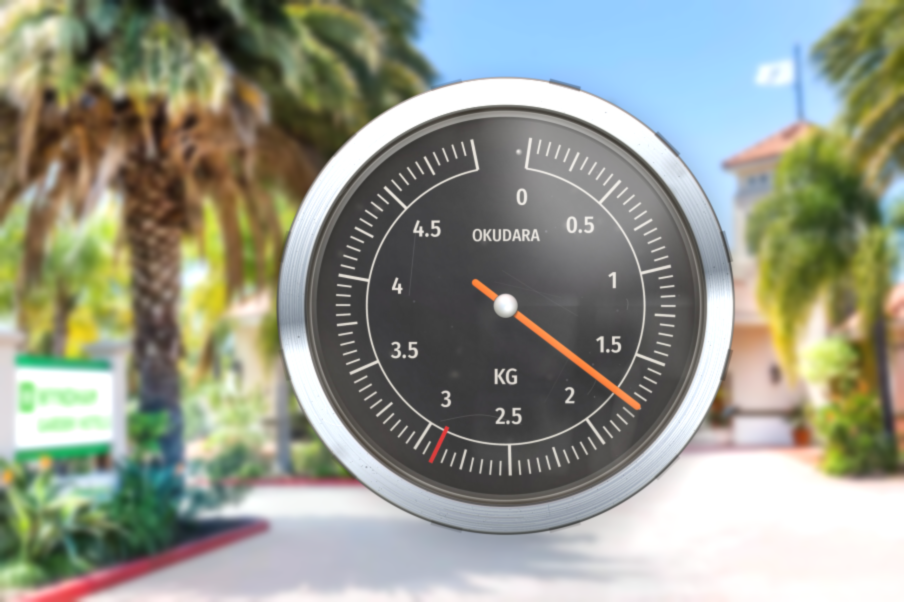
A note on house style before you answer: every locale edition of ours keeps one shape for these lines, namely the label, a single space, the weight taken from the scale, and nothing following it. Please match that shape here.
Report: 1.75 kg
